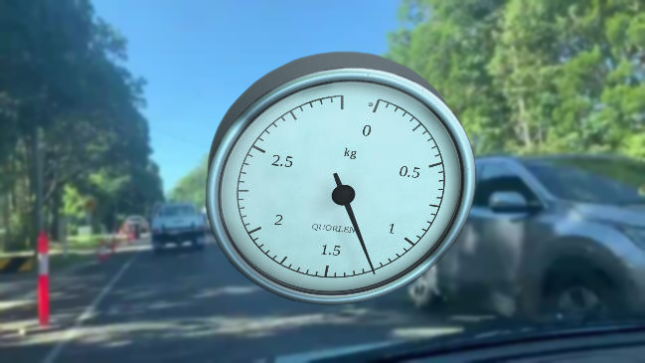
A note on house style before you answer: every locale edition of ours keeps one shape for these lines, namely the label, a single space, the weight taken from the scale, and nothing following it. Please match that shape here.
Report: 1.25 kg
